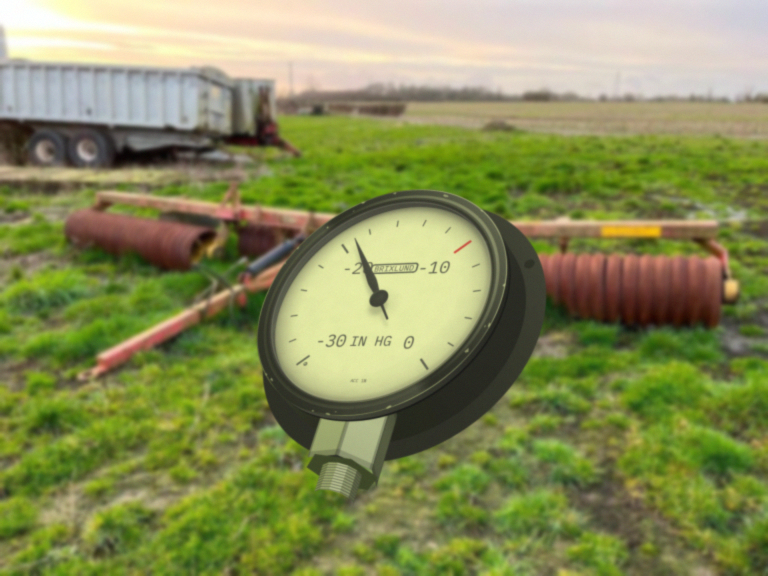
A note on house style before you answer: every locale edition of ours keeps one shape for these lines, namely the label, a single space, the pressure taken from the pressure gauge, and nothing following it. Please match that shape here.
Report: -19 inHg
